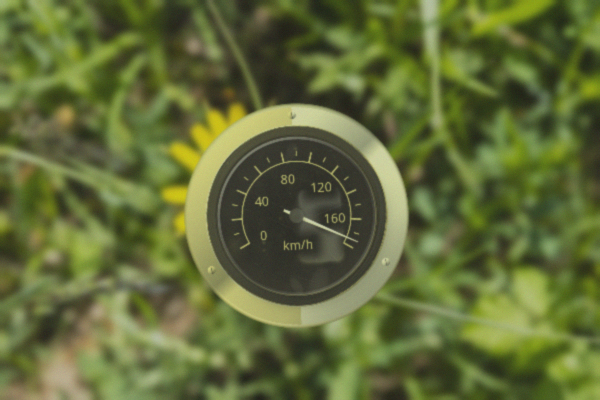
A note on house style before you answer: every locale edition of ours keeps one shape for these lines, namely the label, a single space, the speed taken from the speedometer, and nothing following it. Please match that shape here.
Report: 175 km/h
